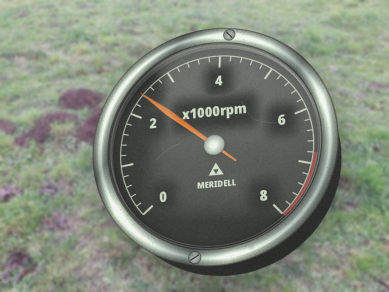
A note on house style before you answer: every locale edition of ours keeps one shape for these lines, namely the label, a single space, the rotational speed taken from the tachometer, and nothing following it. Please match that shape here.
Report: 2400 rpm
